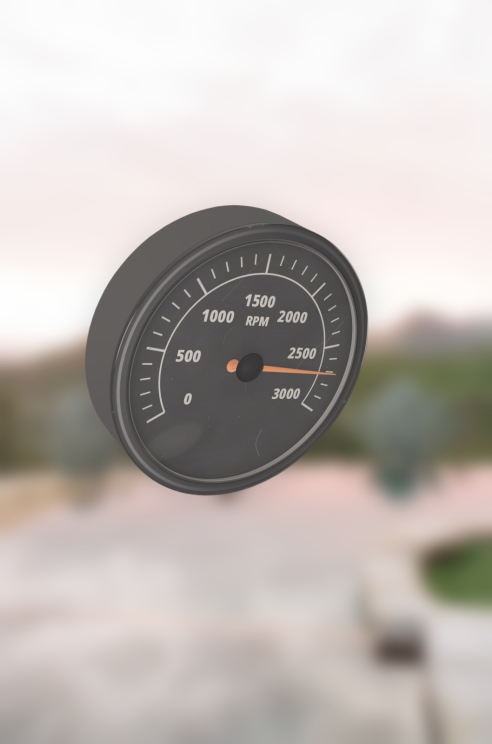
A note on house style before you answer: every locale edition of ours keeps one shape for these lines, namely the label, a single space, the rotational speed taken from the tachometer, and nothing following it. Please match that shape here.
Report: 2700 rpm
